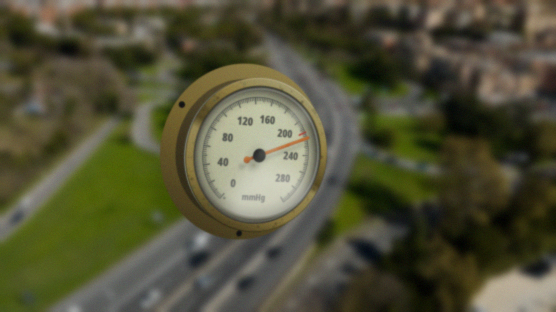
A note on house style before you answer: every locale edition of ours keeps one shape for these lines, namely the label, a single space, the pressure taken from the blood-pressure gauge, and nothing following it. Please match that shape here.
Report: 220 mmHg
